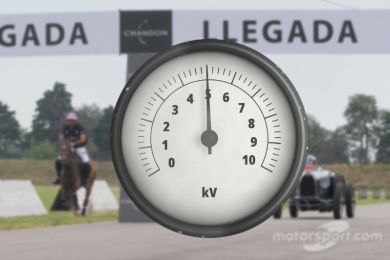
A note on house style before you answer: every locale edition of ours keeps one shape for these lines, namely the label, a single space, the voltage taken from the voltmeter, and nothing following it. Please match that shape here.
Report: 5 kV
